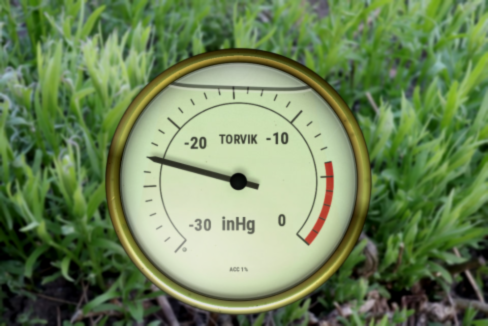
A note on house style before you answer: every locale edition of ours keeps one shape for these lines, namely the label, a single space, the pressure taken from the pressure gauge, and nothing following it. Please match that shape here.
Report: -23 inHg
